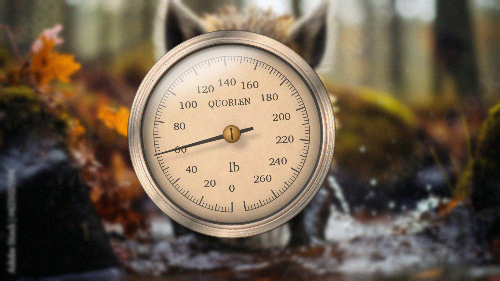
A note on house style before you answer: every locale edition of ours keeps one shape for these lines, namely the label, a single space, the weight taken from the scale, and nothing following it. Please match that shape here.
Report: 60 lb
